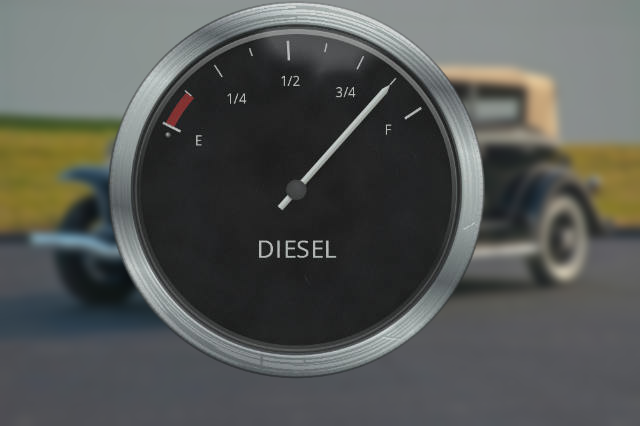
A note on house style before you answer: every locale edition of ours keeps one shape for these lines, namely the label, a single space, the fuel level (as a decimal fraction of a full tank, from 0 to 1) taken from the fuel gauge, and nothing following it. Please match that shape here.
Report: 0.875
